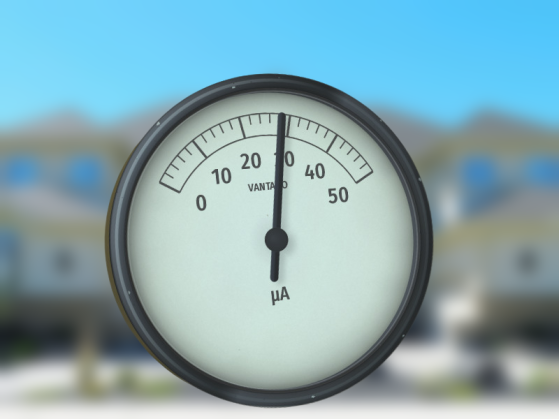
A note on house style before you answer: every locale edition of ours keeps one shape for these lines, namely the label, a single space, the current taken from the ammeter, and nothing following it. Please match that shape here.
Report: 28 µA
